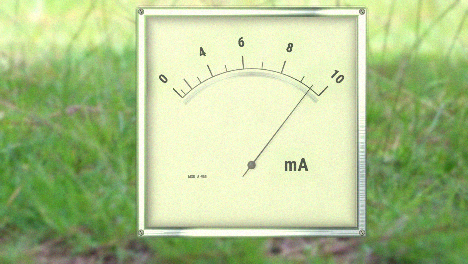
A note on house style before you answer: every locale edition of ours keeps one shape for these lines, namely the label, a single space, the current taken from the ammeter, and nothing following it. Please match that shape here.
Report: 9.5 mA
